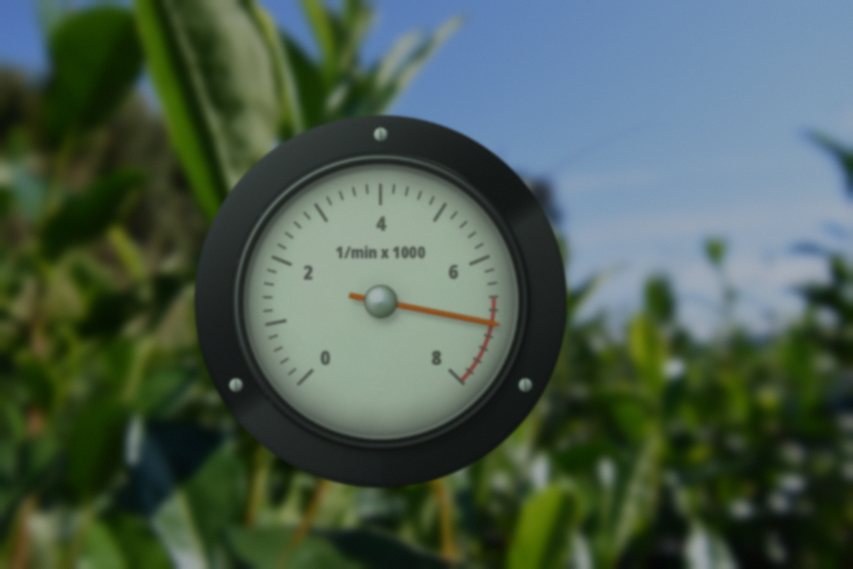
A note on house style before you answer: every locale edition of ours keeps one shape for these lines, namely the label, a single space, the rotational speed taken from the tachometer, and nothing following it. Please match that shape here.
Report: 7000 rpm
